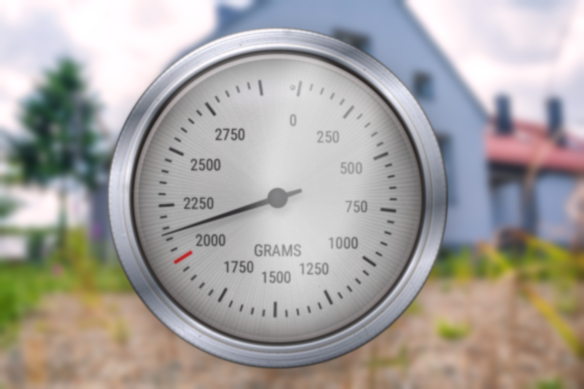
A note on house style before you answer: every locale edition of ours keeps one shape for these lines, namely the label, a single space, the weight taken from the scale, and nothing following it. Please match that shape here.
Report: 2125 g
